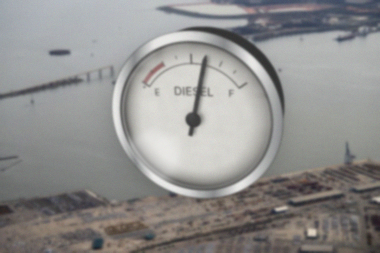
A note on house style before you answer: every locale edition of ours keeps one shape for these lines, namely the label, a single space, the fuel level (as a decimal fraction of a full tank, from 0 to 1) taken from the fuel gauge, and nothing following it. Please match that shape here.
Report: 0.625
